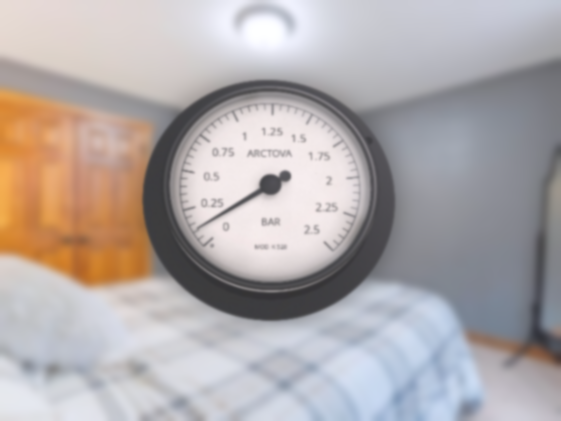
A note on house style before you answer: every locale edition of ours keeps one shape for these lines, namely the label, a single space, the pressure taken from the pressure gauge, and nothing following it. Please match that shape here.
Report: 0.1 bar
